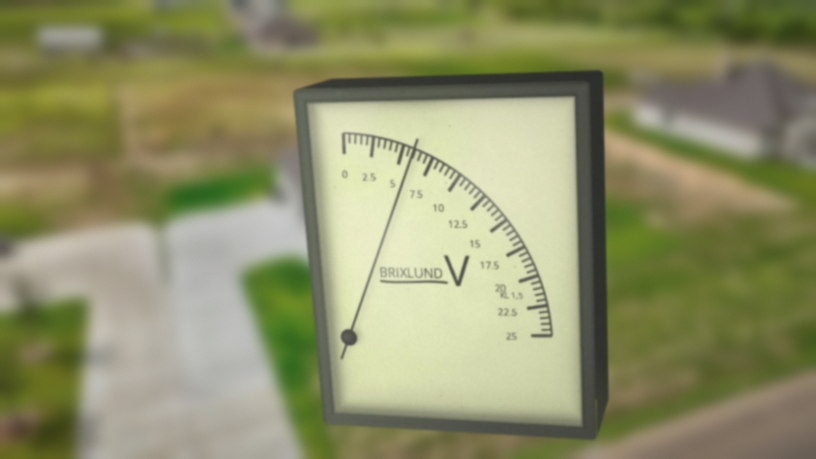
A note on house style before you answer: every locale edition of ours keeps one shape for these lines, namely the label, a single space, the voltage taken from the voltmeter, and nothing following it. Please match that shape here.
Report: 6 V
